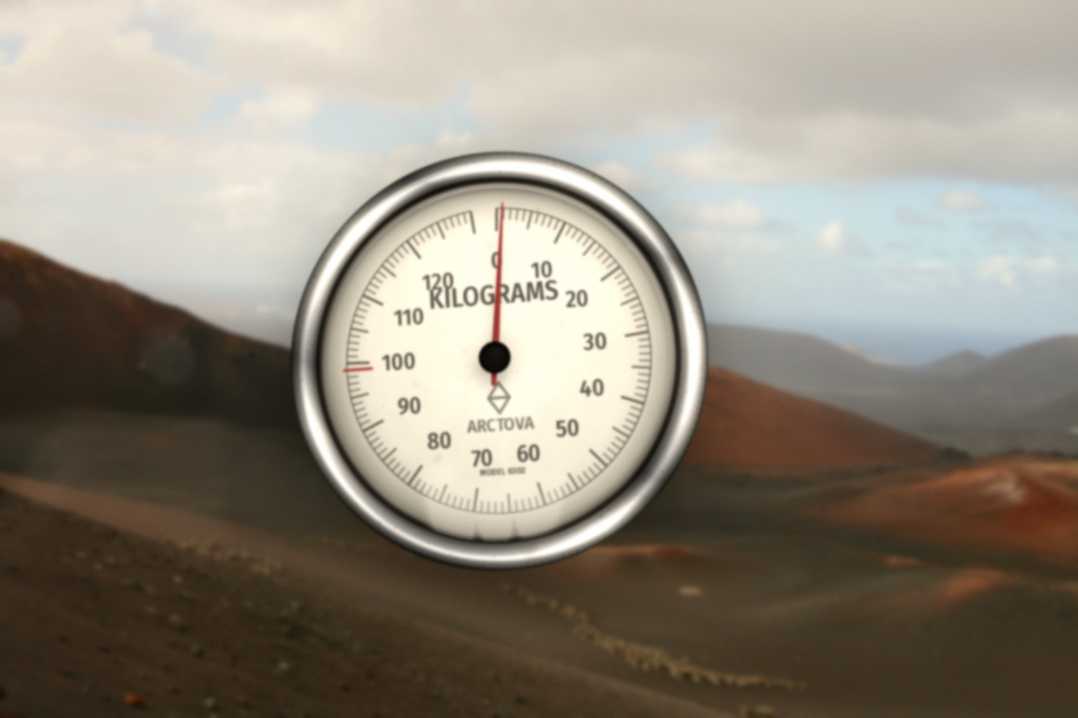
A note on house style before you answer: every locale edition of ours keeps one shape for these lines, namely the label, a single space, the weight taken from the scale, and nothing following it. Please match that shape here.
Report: 1 kg
